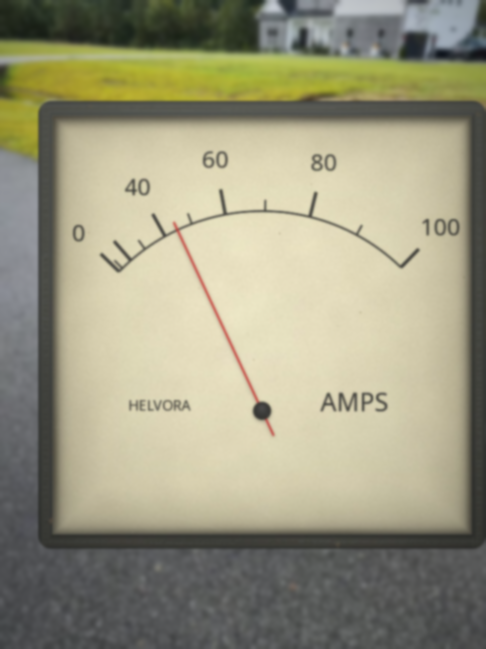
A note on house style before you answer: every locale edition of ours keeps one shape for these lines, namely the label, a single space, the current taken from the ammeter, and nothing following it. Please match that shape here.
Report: 45 A
